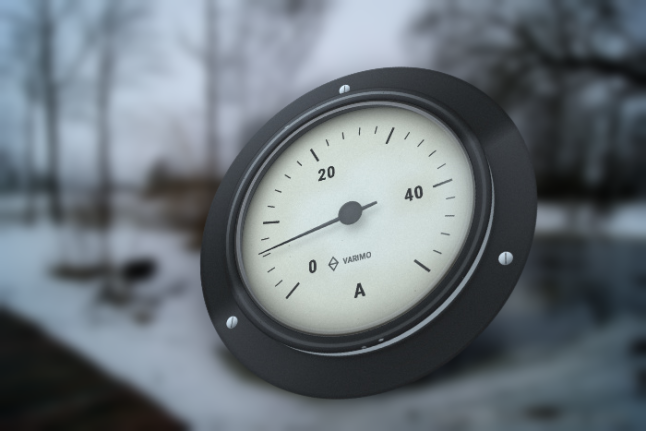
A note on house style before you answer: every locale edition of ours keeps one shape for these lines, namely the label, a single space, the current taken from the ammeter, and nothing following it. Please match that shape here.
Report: 6 A
